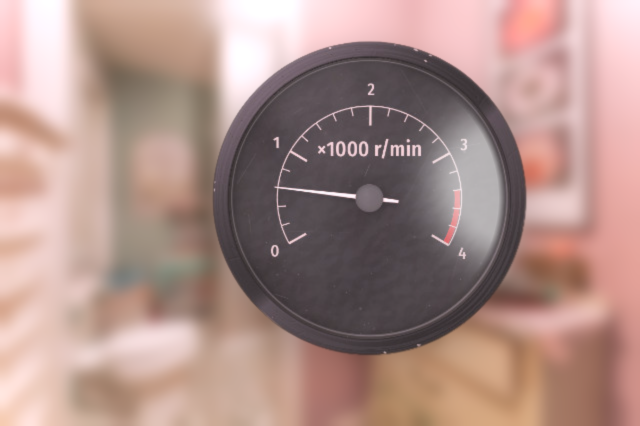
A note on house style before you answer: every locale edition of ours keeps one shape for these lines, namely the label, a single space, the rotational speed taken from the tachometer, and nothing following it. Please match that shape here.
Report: 600 rpm
